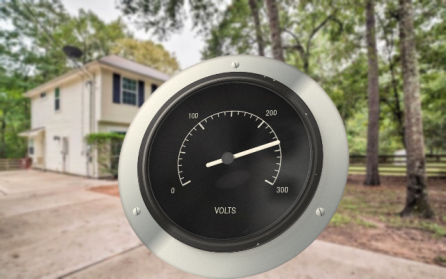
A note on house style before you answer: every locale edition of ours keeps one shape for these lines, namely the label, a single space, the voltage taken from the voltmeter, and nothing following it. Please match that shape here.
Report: 240 V
